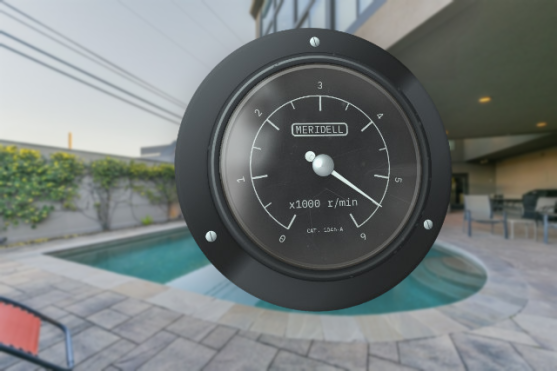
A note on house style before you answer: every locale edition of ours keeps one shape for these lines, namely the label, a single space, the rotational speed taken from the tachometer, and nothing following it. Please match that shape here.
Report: 5500 rpm
